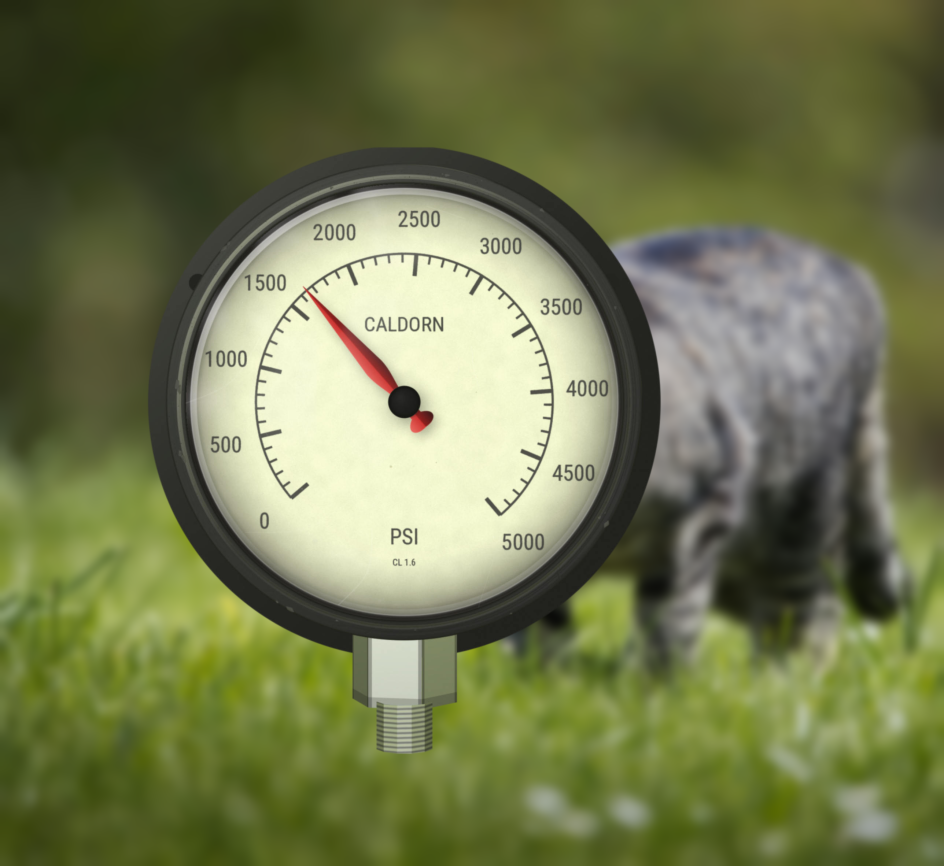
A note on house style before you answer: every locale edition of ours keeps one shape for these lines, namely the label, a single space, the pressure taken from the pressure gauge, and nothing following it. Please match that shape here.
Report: 1650 psi
